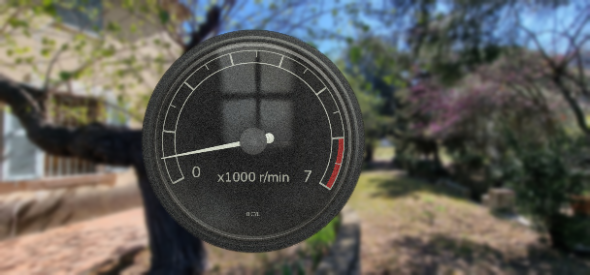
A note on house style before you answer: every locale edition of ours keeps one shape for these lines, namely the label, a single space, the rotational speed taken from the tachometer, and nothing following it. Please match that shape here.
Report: 500 rpm
